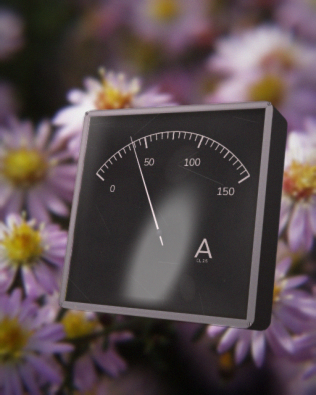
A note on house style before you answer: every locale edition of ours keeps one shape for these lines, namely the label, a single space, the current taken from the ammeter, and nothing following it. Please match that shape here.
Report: 40 A
